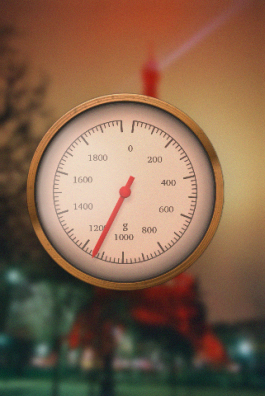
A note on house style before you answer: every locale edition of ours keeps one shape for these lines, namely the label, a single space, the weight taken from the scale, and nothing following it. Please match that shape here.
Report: 1140 g
